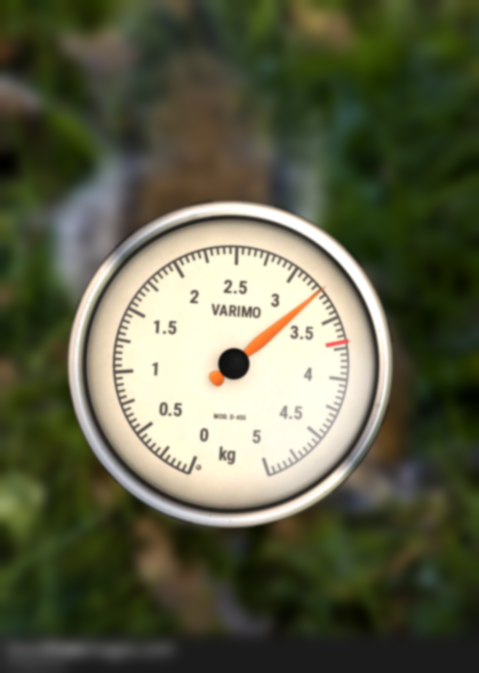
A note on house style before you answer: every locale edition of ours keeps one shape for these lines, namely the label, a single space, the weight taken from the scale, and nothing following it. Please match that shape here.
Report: 3.25 kg
